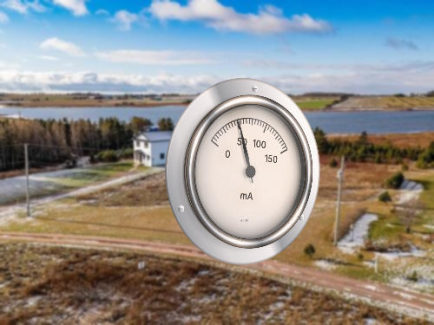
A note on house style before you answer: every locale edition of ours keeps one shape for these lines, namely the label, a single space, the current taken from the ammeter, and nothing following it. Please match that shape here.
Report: 50 mA
